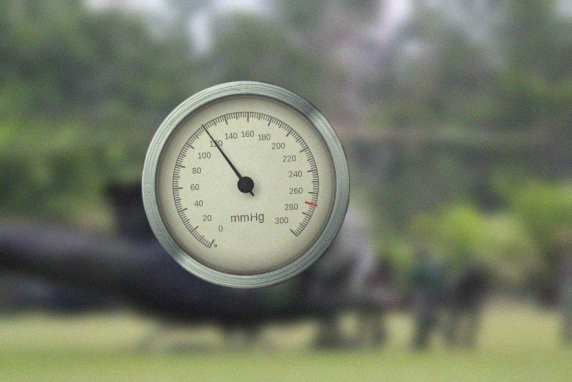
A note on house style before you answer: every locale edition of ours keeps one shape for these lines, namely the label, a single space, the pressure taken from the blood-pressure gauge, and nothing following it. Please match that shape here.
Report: 120 mmHg
